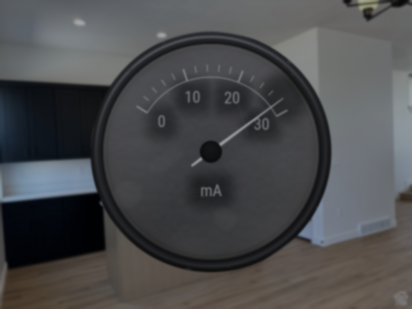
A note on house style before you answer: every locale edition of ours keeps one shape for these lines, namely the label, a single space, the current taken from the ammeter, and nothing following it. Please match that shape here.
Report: 28 mA
